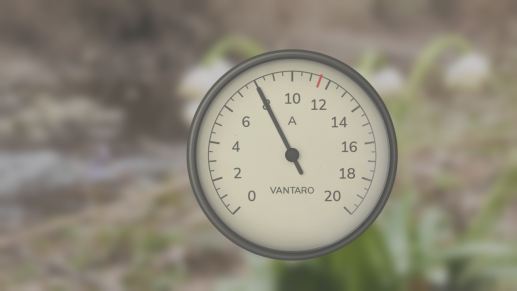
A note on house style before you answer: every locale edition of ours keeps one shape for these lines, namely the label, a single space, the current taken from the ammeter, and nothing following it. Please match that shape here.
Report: 8 A
